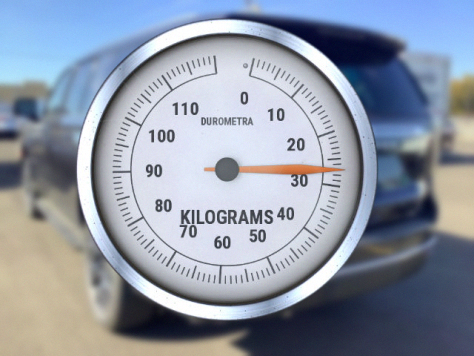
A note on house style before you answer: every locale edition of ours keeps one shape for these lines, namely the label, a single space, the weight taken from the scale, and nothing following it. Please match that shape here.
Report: 27 kg
